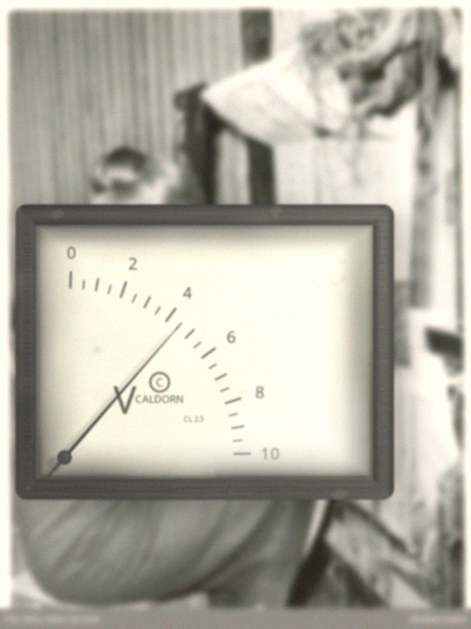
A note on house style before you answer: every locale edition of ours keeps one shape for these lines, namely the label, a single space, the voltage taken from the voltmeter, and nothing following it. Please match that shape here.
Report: 4.5 V
